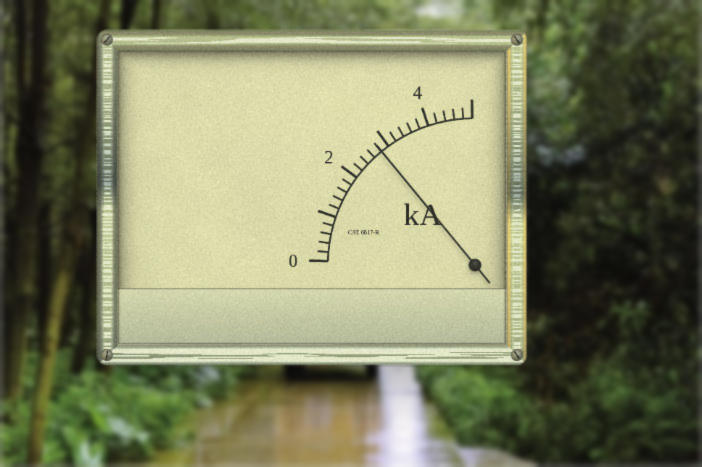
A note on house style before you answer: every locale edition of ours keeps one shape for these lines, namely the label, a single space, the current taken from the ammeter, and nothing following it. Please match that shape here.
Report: 2.8 kA
